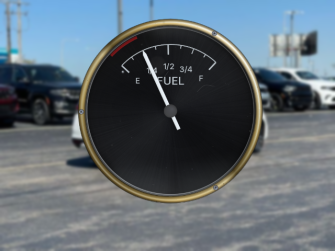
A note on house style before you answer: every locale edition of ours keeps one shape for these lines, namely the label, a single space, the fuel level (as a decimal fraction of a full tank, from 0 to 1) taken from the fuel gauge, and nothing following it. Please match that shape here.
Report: 0.25
